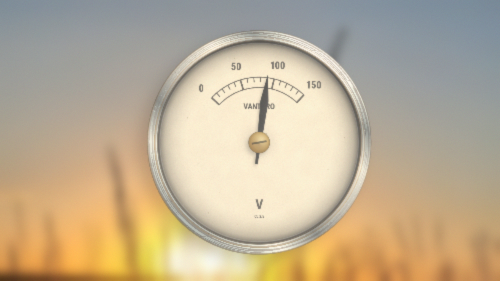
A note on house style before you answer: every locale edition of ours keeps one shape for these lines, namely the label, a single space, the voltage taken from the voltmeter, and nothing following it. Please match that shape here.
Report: 90 V
